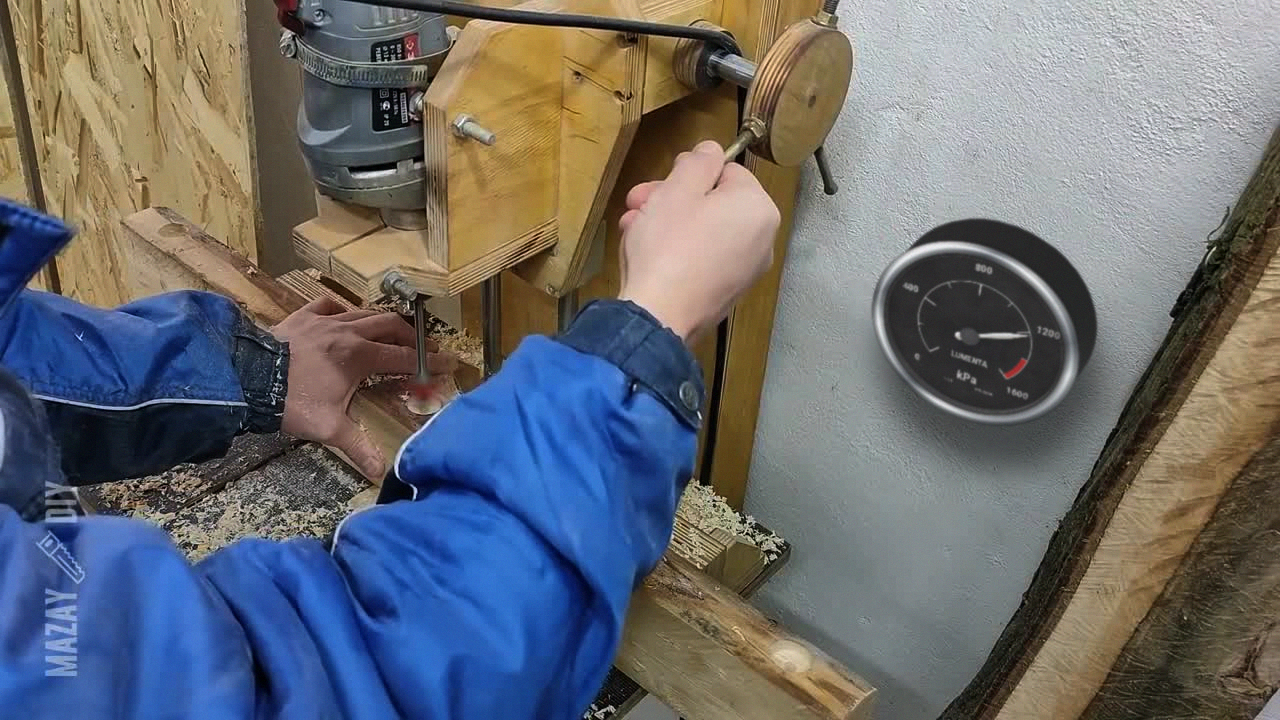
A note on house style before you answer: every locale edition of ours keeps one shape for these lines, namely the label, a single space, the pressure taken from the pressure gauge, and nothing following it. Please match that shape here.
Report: 1200 kPa
